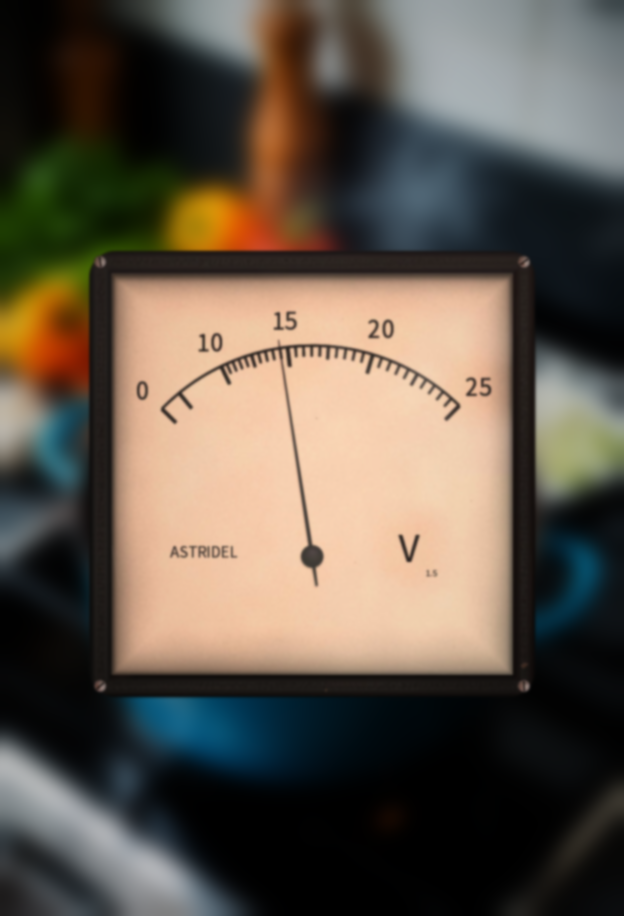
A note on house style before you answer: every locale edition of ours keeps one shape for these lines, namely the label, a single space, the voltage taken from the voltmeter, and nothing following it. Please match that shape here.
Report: 14.5 V
